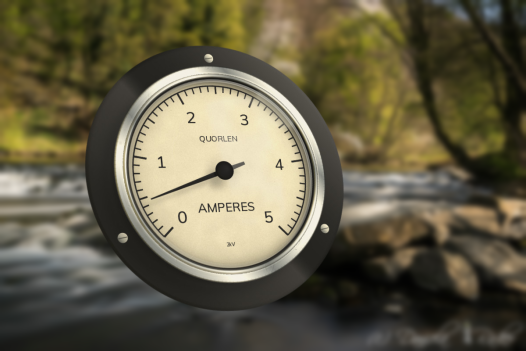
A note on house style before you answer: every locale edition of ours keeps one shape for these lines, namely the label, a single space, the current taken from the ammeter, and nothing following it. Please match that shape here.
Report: 0.45 A
